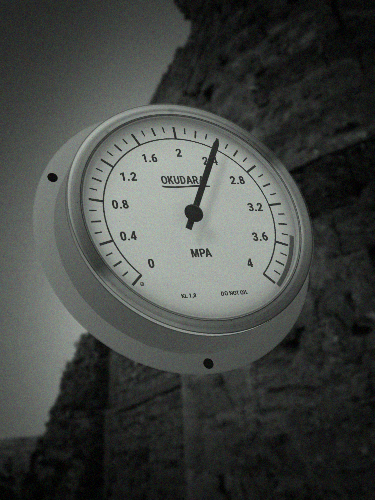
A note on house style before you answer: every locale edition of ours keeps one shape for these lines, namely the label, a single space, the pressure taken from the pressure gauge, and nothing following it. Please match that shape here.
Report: 2.4 MPa
